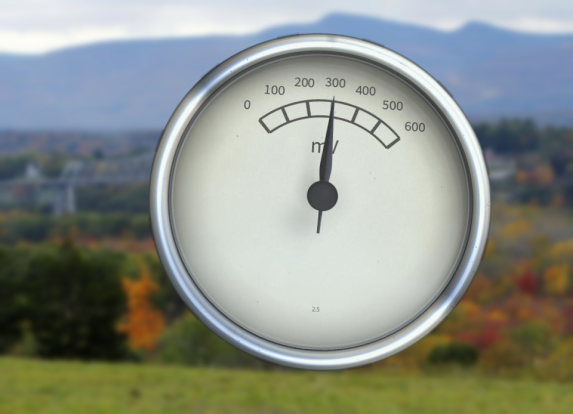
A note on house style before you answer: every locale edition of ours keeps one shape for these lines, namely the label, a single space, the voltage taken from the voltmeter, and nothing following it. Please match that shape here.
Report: 300 mV
